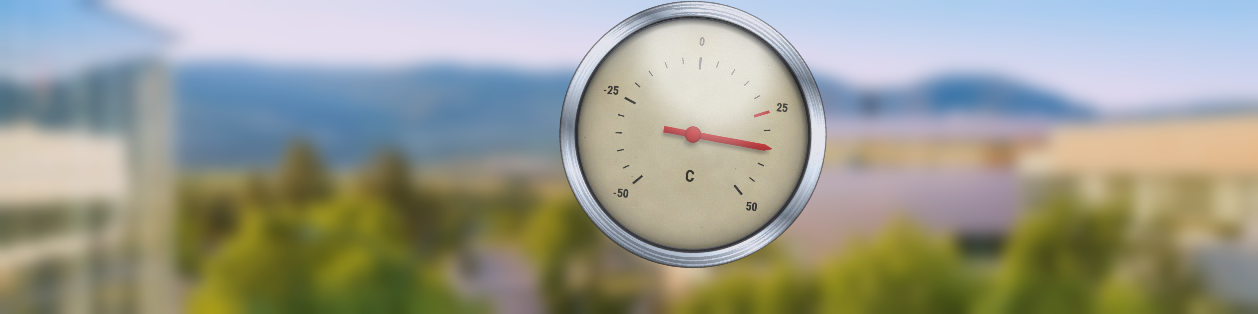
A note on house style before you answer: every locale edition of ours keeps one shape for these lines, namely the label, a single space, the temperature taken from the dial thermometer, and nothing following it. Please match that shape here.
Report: 35 °C
